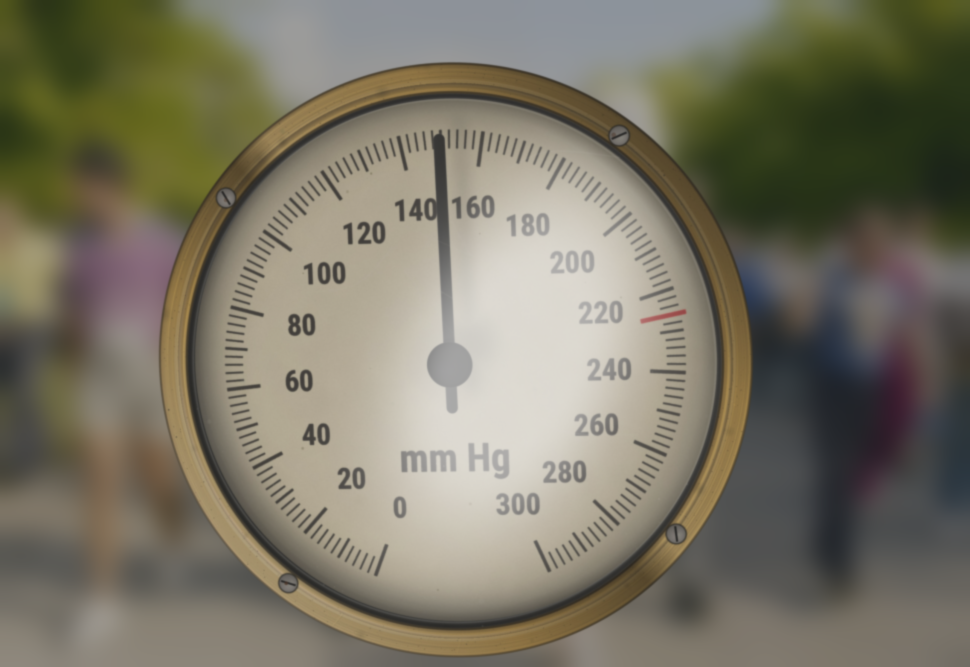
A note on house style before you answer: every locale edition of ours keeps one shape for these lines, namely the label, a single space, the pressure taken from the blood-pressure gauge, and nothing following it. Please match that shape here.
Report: 150 mmHg
